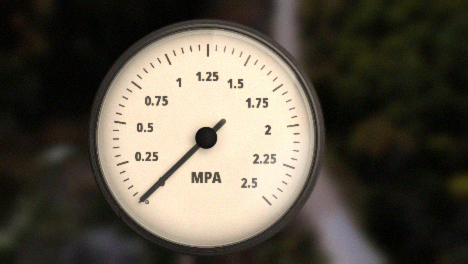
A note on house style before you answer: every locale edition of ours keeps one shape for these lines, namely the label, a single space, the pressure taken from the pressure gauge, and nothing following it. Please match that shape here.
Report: 0 MPa
